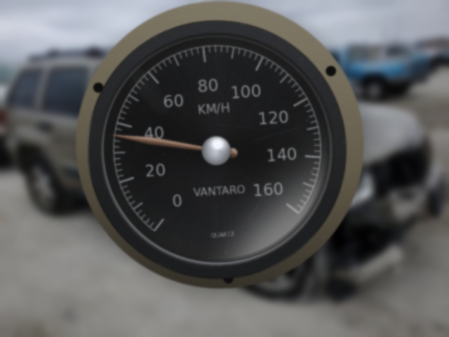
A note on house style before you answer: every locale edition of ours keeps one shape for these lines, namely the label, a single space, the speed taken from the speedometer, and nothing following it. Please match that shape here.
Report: 36 km/h
